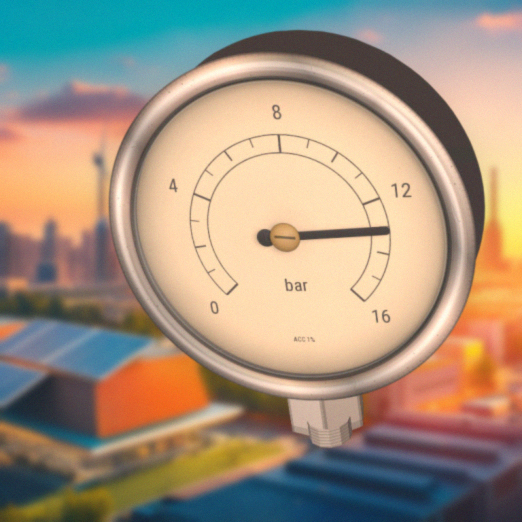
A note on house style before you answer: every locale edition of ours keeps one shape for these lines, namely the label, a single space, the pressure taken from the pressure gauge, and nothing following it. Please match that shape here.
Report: 13 bar
